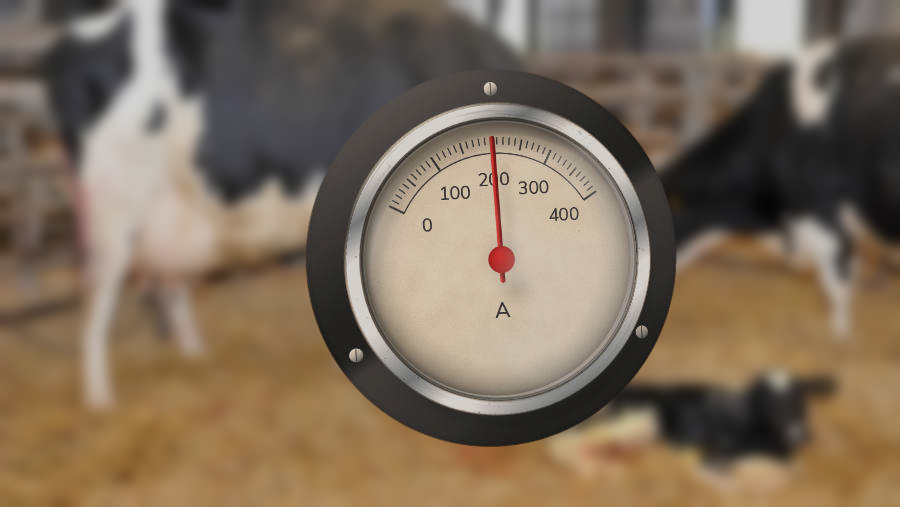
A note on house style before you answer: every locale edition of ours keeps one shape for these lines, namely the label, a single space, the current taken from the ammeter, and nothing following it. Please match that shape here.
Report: 200 A
